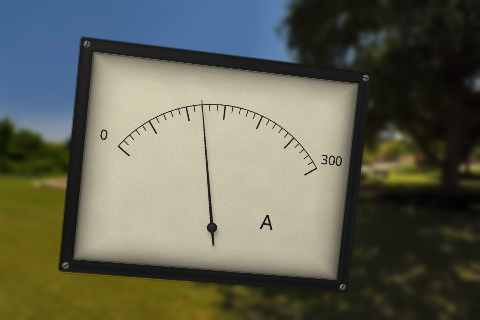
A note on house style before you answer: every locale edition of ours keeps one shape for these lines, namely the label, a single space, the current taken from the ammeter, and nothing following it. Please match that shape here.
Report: 120 A
